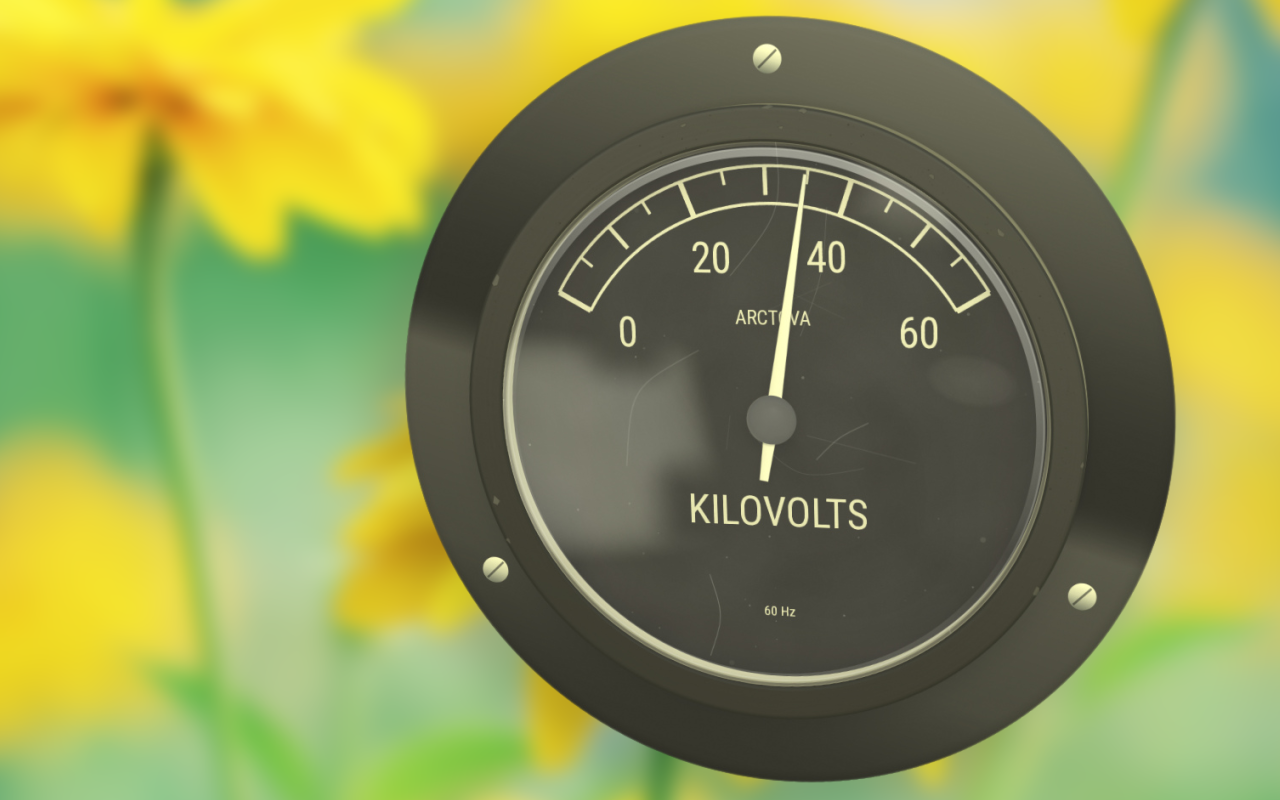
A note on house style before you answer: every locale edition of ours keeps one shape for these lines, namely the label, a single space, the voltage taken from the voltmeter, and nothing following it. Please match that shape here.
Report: 35 kV
